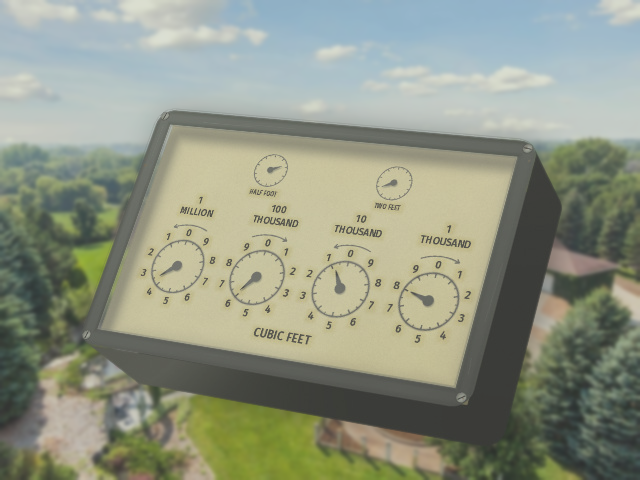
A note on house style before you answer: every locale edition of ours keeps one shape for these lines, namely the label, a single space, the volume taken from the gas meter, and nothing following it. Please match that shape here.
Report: 360800 ft³
